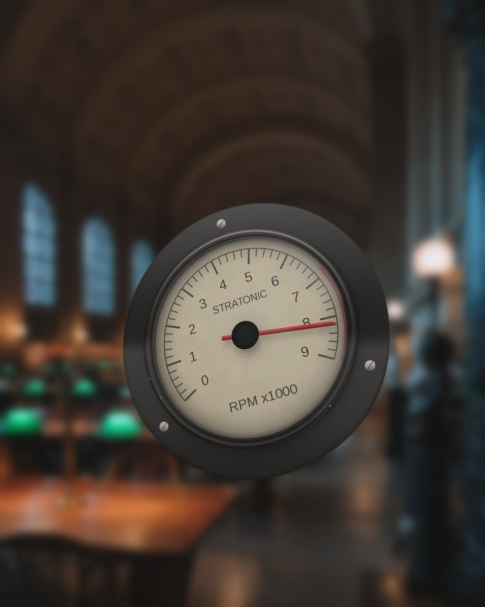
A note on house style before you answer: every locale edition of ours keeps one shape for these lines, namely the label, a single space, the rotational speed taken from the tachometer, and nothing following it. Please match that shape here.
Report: 8200 rpm
